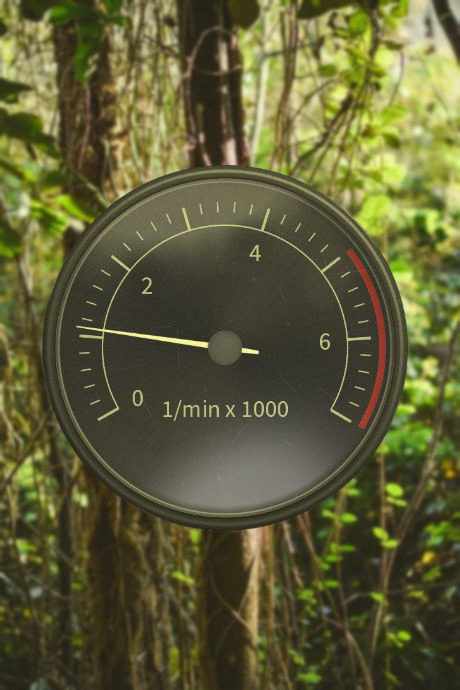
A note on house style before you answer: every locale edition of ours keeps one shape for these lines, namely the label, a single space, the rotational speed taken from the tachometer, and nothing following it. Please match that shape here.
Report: 1100 rpm
